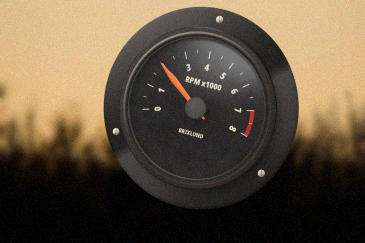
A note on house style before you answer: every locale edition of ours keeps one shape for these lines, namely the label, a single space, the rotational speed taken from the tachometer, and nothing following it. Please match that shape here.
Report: 2000 rpm
